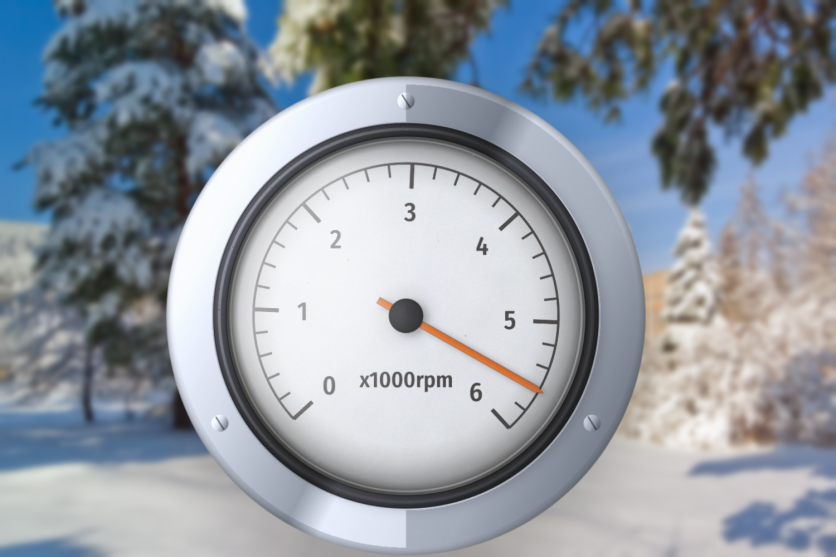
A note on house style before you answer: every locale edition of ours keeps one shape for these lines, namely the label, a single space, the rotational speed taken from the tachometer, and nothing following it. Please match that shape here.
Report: 5600 rpm
